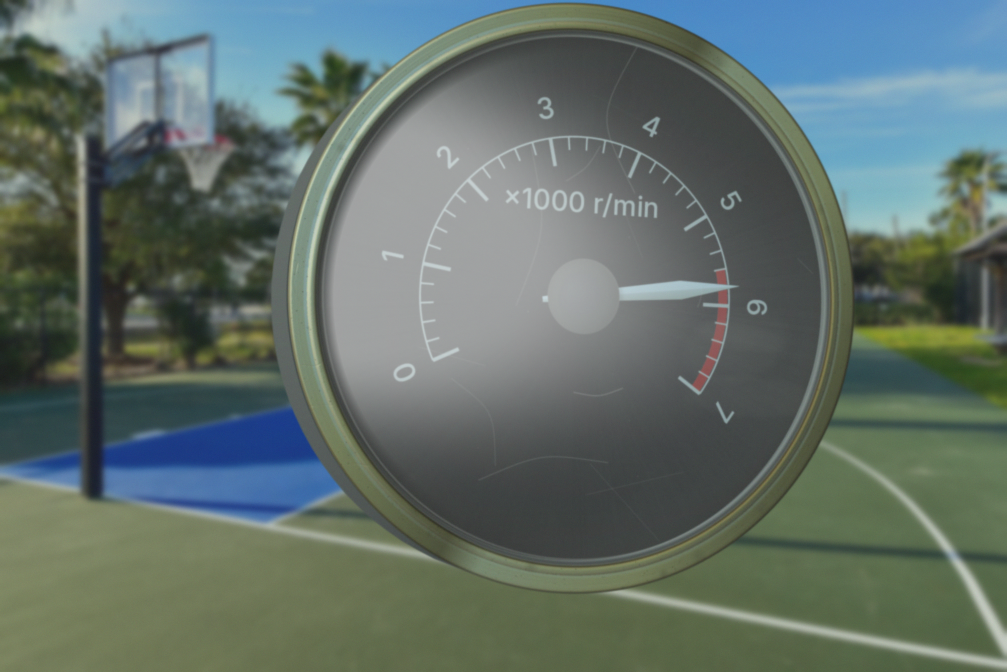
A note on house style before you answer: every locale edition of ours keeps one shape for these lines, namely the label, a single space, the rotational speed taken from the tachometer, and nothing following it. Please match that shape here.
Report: 5800 rpm
